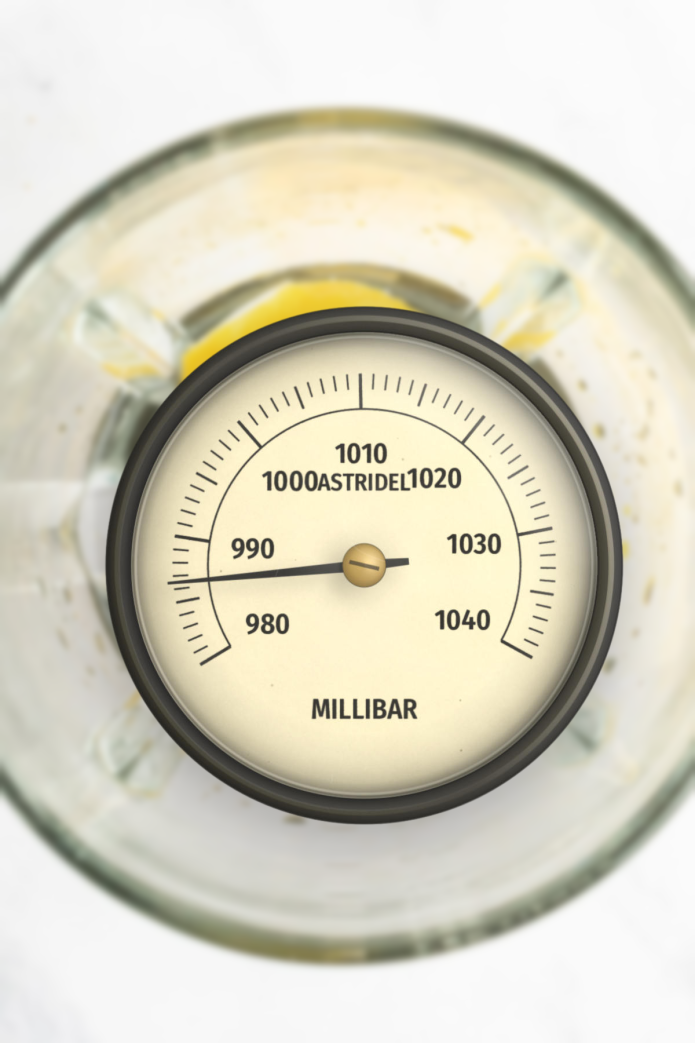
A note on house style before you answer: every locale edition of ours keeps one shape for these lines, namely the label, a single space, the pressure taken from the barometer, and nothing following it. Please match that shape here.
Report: 986.5 mbar
